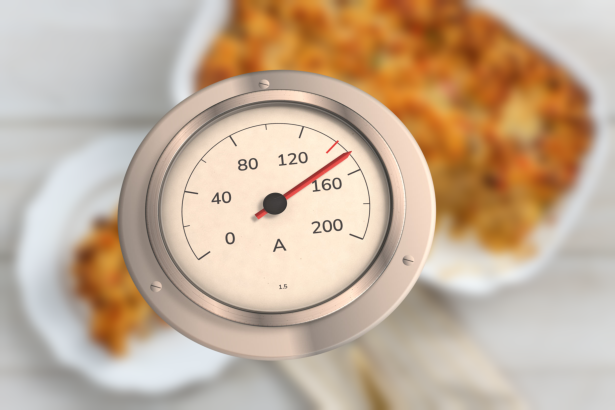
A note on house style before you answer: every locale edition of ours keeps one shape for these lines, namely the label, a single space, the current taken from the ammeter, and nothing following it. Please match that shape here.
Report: 150 A
